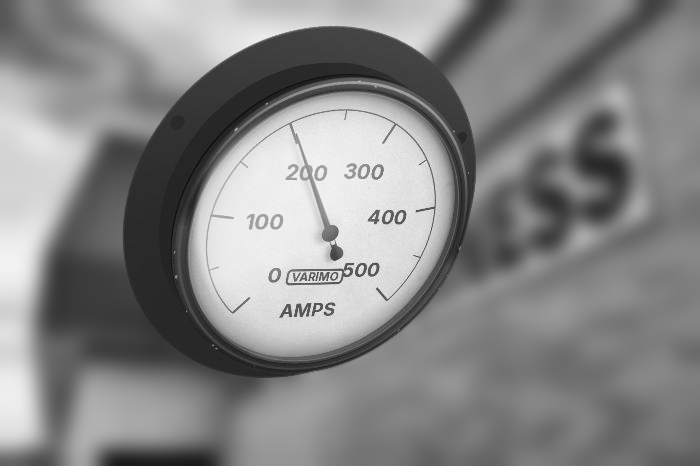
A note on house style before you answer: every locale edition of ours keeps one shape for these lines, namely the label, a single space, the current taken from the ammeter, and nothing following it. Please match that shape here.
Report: 200 A
